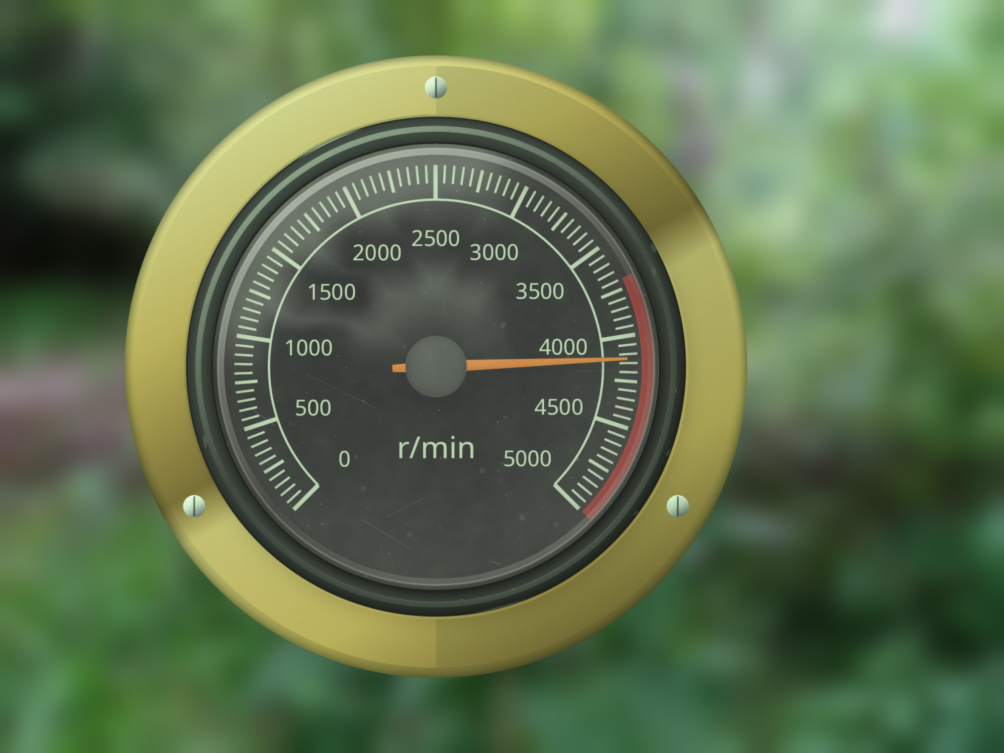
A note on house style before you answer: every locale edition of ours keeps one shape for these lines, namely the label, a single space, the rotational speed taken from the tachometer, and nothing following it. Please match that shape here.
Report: 4125 rpm
